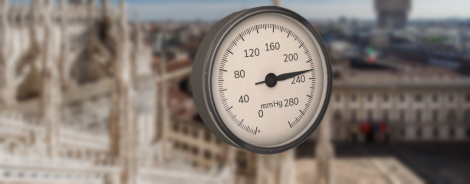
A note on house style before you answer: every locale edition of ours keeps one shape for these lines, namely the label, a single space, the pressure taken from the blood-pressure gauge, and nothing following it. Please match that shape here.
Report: 230 mmHg
